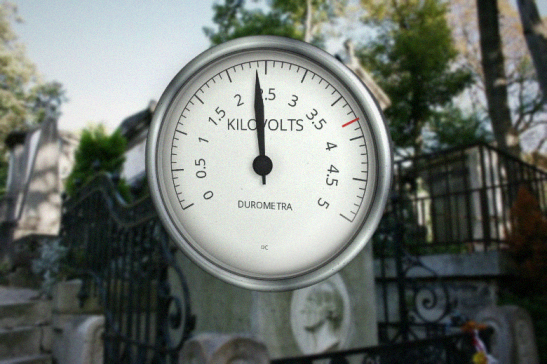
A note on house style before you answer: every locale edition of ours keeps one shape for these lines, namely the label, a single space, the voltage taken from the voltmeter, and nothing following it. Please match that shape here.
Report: 2.4 kV
